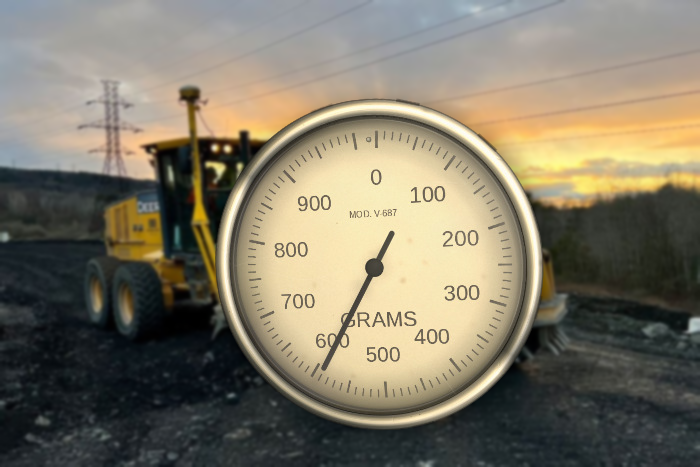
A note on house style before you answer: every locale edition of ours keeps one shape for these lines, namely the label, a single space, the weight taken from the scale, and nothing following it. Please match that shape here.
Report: 590 g
